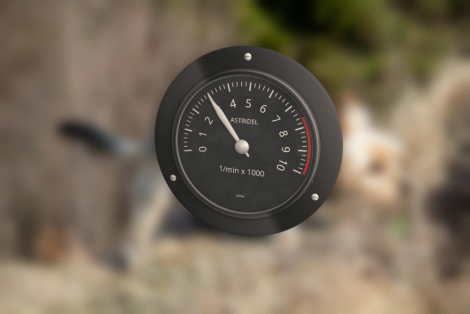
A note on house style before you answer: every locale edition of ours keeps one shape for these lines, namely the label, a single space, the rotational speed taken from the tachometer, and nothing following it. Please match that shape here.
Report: 3000 rpm
